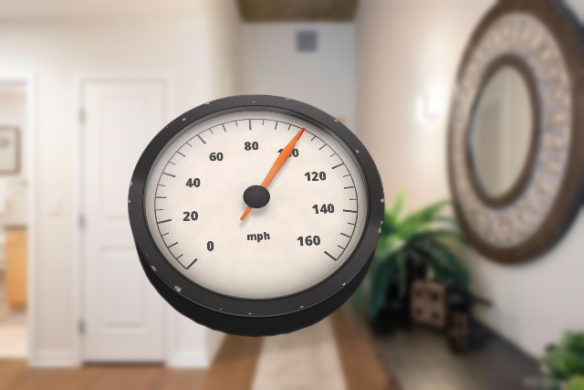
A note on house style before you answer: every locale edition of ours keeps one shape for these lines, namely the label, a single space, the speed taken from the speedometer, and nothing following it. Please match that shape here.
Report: 100 mph
